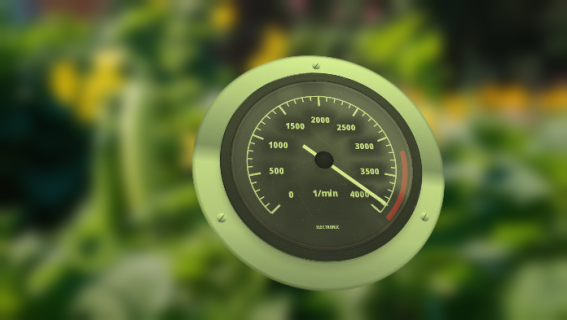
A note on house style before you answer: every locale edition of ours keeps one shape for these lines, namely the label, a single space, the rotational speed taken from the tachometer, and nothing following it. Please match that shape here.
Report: 3900 rpm
